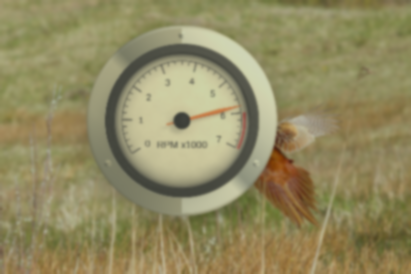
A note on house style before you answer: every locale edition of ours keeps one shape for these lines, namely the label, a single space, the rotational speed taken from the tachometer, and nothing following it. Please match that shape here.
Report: 5800 rpm
